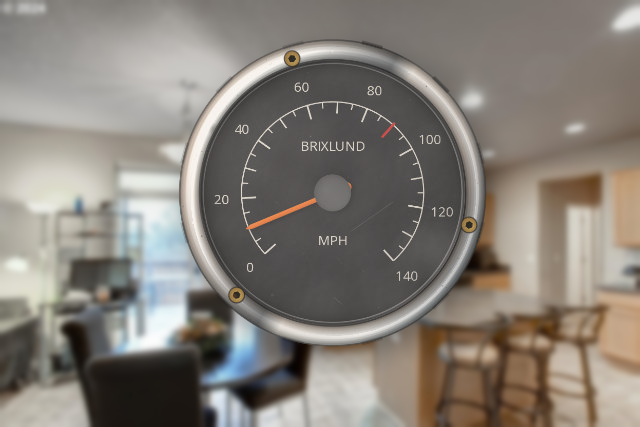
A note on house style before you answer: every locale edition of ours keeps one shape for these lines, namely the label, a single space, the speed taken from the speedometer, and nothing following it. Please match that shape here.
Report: 10 mph
